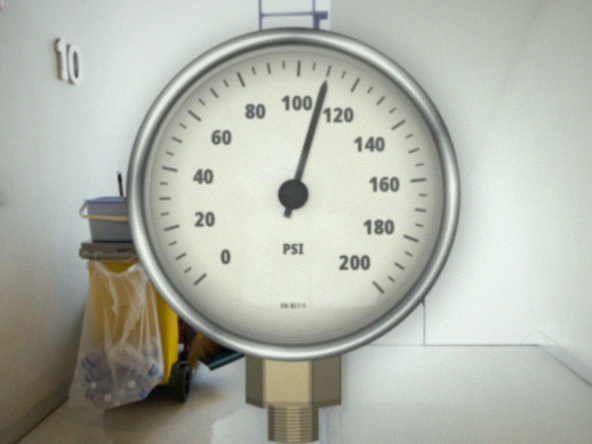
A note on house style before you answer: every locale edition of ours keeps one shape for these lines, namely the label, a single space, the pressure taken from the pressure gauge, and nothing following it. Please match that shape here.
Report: 110 psi
